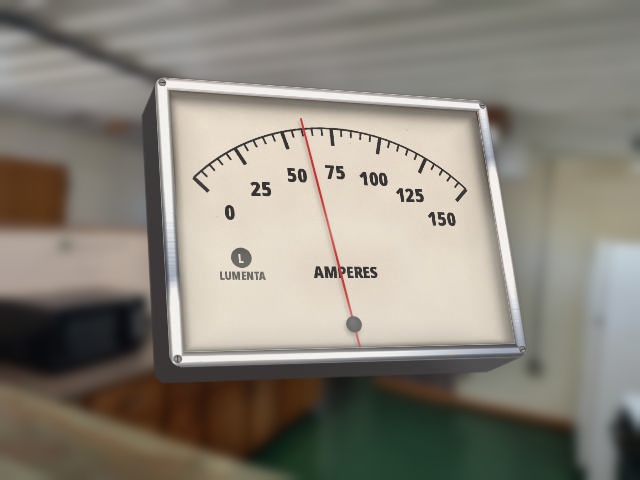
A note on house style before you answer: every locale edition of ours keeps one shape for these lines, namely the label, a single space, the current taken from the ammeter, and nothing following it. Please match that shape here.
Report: 60 A
